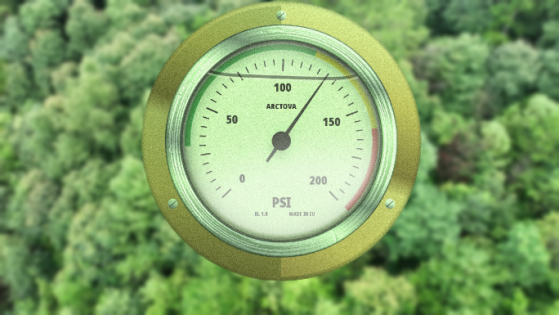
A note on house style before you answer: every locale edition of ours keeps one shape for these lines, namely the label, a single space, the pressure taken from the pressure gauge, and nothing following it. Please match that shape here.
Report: 125 psi
